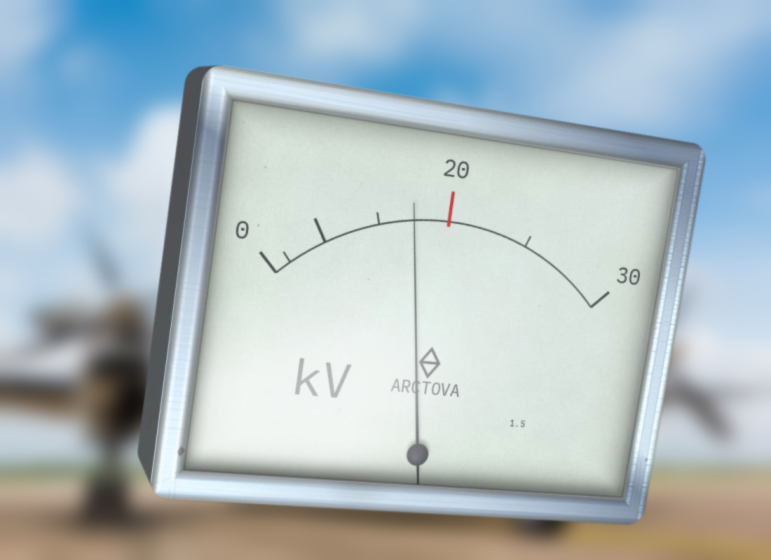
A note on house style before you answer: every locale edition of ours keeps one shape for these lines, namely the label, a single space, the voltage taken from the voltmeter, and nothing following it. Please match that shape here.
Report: 17.5 kV
